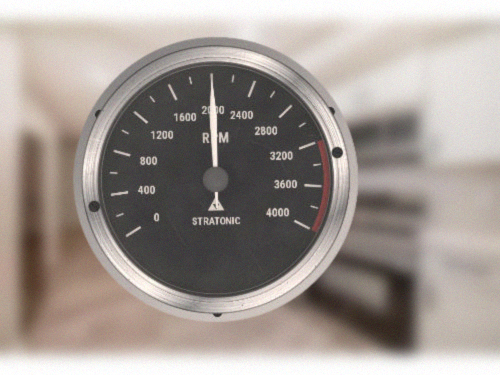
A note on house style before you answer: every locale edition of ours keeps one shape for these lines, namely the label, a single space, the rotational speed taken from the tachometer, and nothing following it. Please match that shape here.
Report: 2000 rpm
